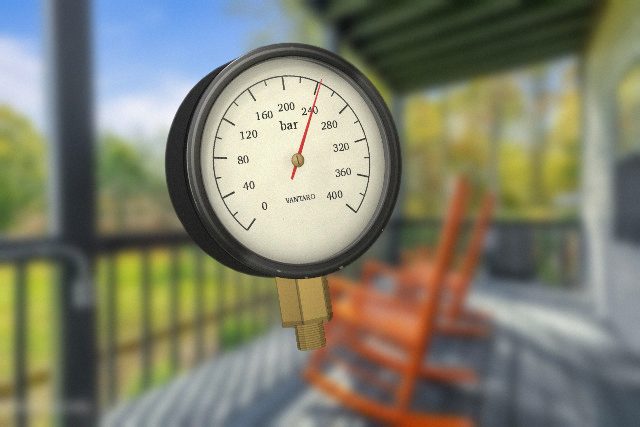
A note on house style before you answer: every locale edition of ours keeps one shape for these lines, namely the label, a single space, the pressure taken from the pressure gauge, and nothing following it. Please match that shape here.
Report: 240 bar
